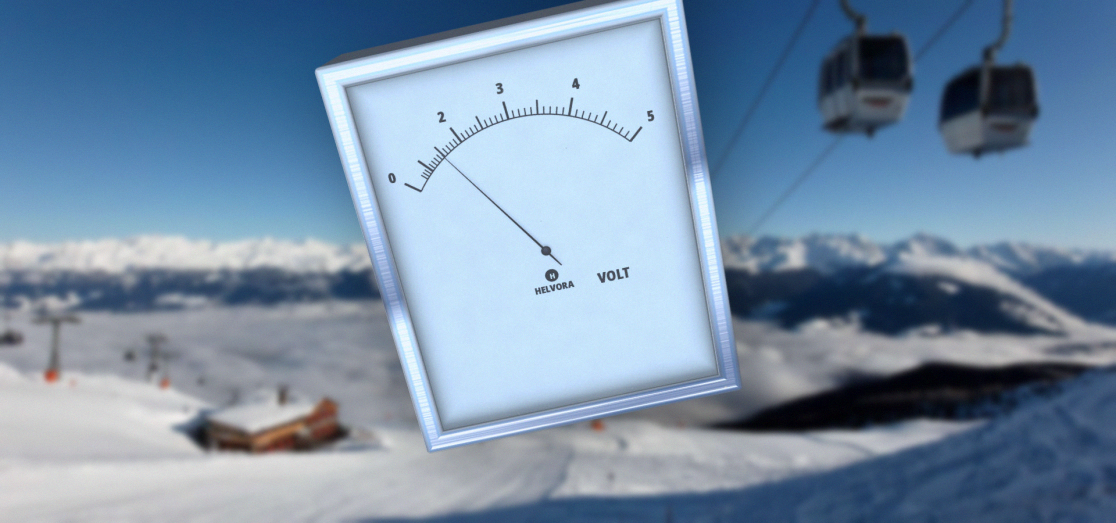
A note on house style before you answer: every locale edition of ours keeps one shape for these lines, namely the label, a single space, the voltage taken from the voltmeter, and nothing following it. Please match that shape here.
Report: 1.5 V
